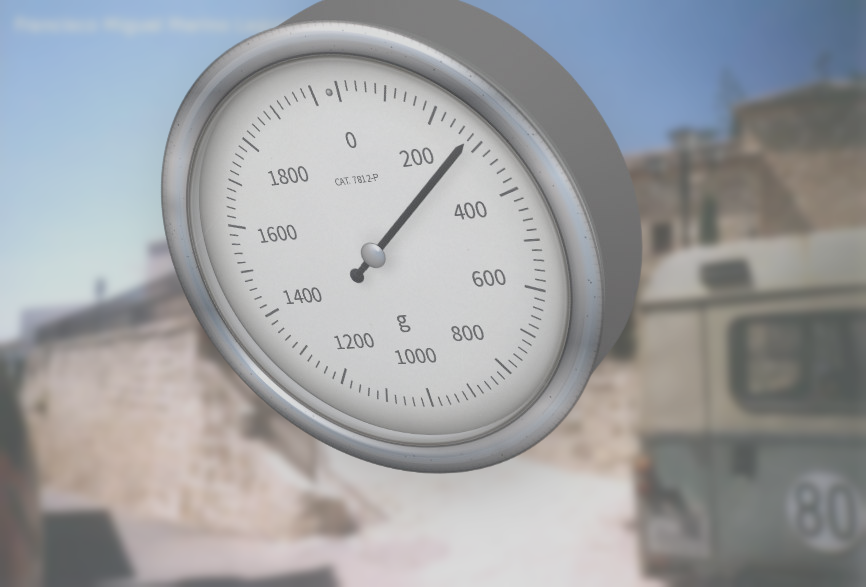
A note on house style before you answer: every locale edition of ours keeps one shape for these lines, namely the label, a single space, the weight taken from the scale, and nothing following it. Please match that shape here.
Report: 280 g
